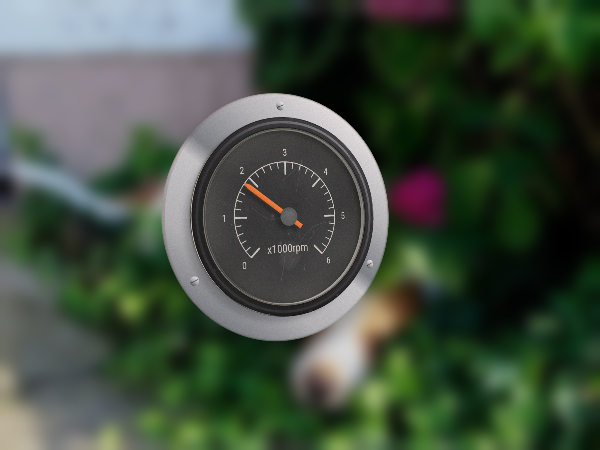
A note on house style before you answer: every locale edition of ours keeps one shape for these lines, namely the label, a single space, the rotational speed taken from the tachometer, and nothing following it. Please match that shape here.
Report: 1800 rpm
